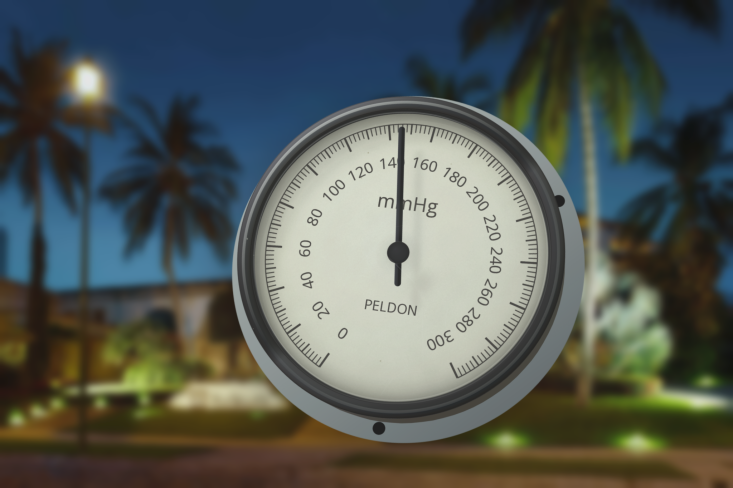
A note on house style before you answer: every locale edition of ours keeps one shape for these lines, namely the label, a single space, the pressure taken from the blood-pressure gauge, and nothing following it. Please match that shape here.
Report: 146 mmHg
